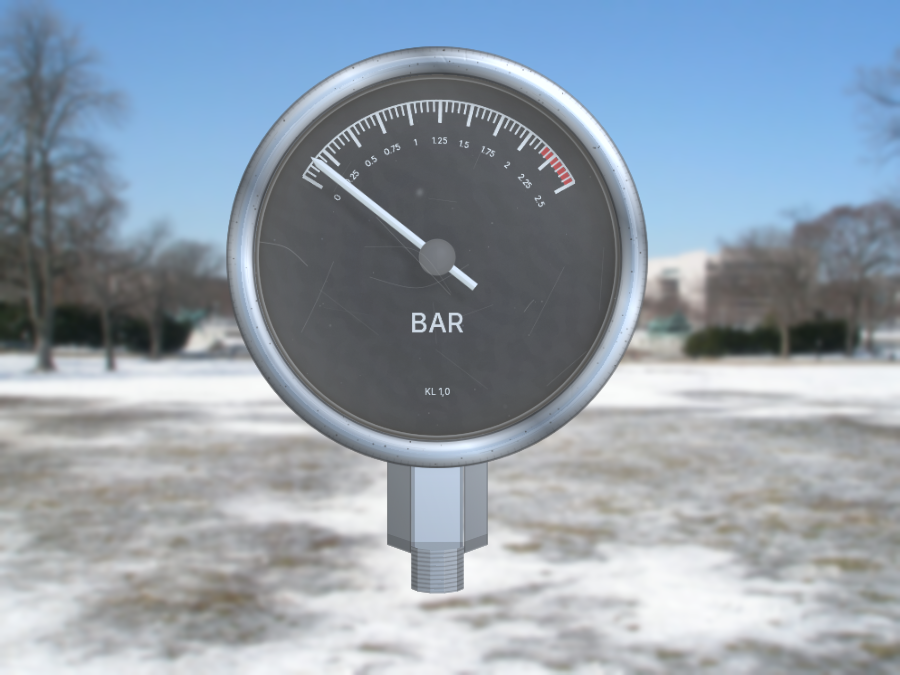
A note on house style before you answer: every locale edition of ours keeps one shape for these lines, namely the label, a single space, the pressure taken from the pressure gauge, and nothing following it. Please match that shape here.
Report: 0.15 bar
